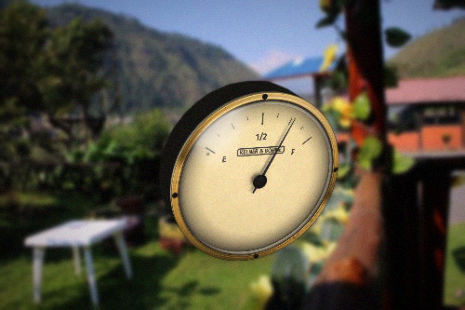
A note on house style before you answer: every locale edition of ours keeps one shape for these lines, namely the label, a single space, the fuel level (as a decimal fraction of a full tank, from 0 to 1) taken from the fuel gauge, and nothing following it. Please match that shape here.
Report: 0.75
